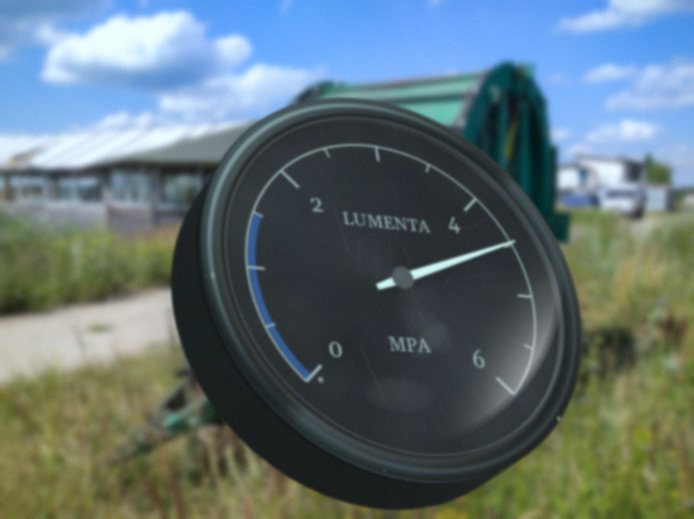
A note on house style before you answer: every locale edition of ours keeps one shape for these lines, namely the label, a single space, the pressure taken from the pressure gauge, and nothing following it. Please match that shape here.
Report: 4.5 MPa
